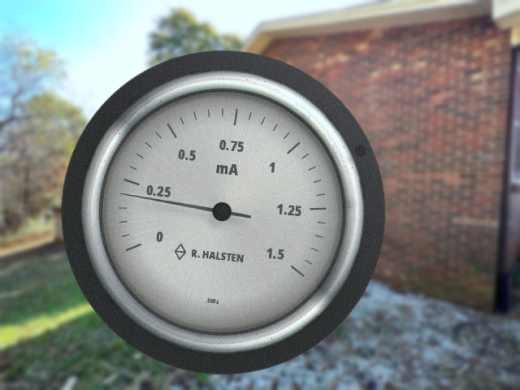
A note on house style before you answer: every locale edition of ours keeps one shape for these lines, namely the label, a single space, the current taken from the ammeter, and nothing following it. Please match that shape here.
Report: 0.2 mA
